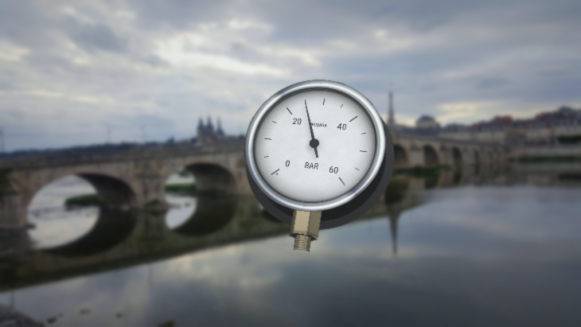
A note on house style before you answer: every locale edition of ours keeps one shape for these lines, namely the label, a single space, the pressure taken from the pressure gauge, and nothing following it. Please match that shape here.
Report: 25 bar
